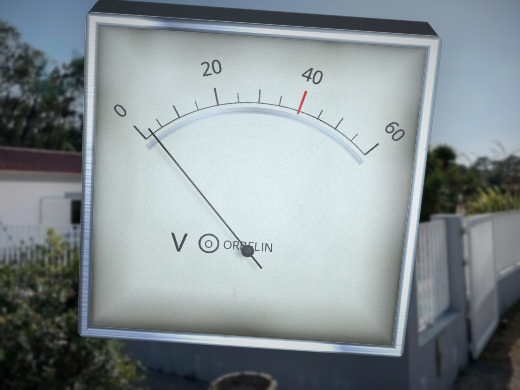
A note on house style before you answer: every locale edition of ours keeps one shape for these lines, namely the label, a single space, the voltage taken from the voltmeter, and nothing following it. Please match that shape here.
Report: 2.5 V
